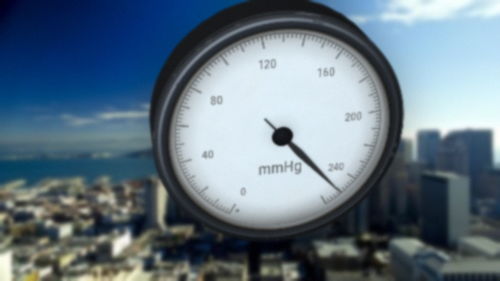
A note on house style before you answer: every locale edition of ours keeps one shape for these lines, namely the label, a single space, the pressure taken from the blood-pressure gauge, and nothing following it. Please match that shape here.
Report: 250 mmHg
